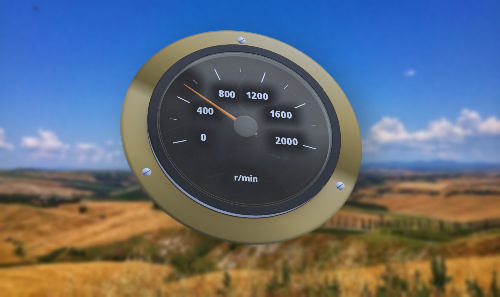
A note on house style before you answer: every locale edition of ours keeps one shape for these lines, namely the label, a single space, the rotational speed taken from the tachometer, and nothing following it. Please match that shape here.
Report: 500 rpm
